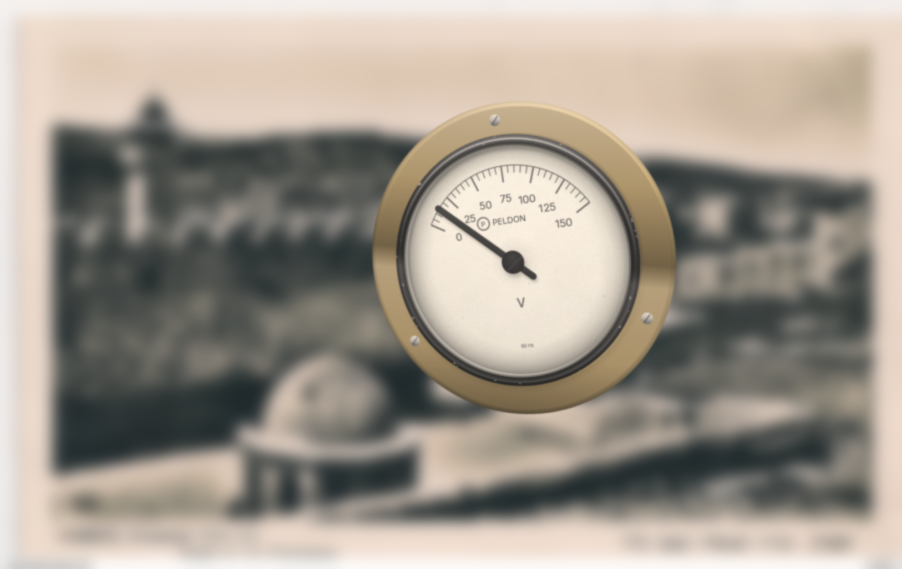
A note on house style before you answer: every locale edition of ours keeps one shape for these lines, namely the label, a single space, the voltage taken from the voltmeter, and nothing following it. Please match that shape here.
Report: 15 V
